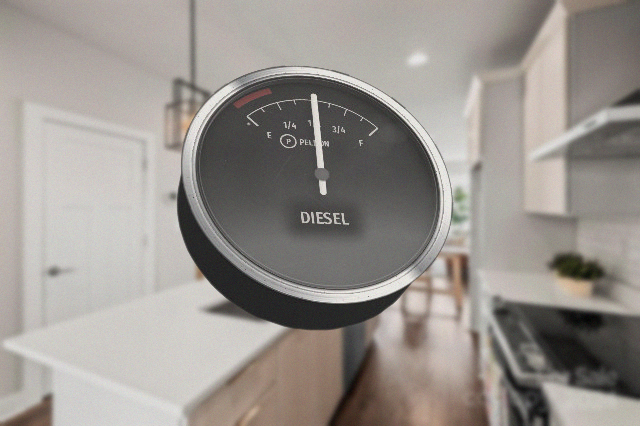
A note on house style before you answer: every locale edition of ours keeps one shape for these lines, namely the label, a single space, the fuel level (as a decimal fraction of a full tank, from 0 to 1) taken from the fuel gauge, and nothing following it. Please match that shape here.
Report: 0.5
